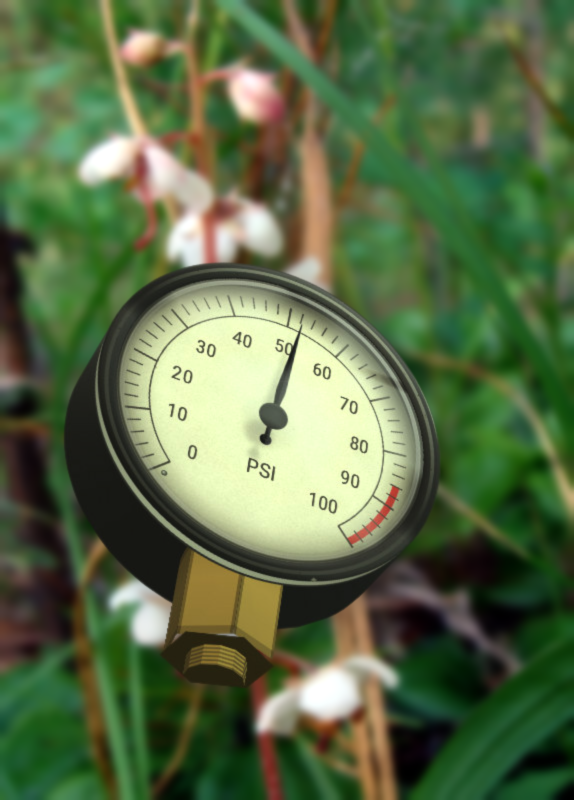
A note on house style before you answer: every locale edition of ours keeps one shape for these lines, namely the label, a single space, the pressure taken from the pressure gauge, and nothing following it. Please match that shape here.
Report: 52 psi
